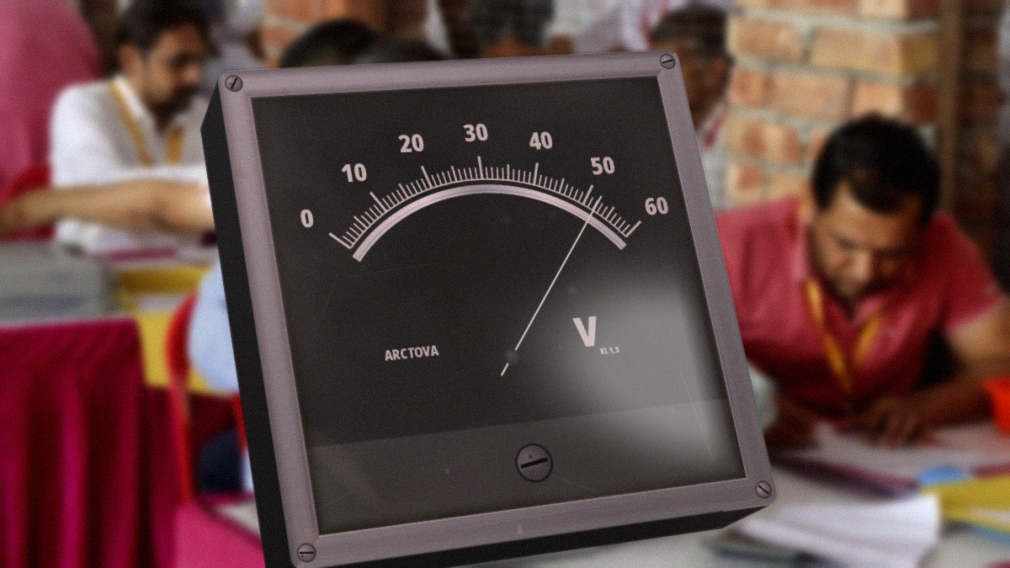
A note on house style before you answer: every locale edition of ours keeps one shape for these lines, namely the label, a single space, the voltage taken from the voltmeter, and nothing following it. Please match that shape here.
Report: 52 V
